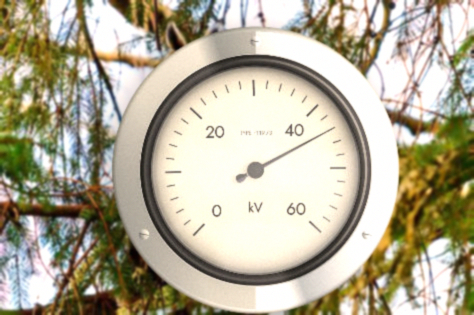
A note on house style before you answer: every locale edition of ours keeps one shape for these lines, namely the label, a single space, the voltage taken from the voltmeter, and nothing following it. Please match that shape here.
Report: 44 kV
